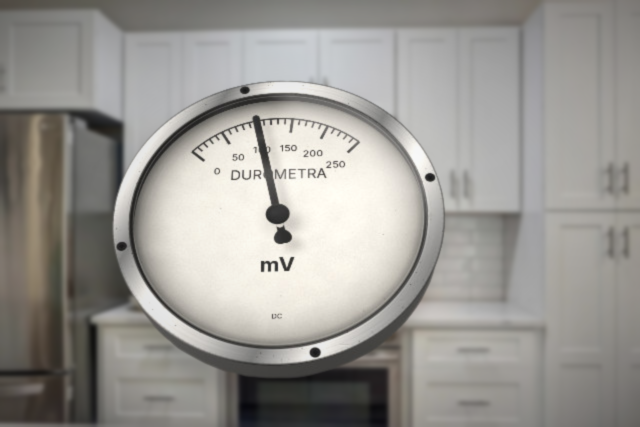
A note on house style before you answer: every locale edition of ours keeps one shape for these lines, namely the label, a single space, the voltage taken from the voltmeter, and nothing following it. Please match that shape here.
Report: 100 mV
